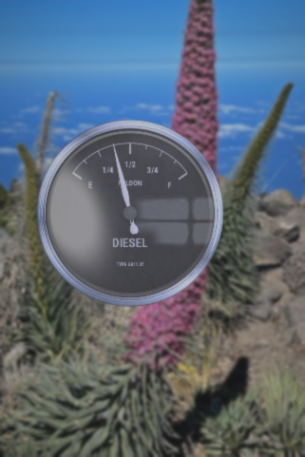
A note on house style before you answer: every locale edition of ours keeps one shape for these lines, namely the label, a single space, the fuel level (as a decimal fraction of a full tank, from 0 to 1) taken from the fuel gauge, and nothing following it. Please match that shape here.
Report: 0.375
